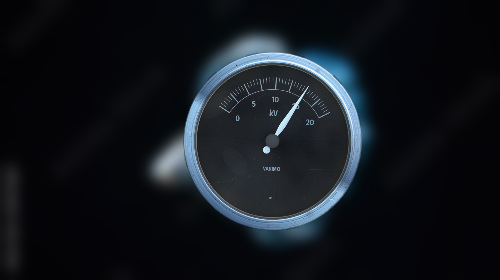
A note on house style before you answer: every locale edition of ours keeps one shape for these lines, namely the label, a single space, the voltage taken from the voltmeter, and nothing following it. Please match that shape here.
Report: 15 kV
